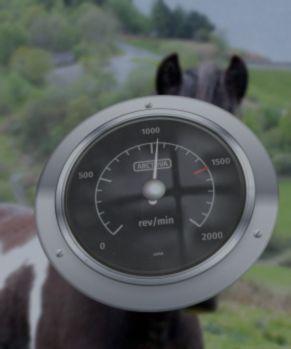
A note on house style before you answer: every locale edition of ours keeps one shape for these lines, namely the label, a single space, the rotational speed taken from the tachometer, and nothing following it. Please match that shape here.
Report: 1050 rpm
